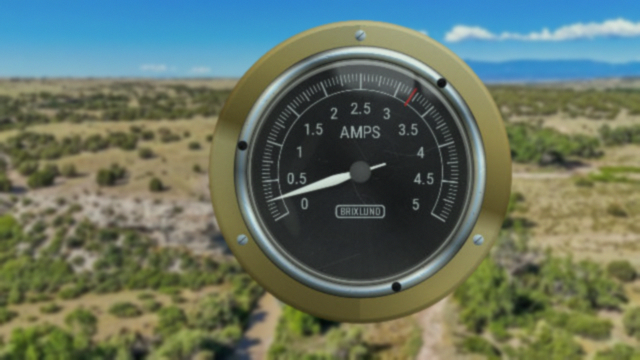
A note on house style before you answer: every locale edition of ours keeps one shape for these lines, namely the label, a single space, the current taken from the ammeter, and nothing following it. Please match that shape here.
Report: 0.25 A
